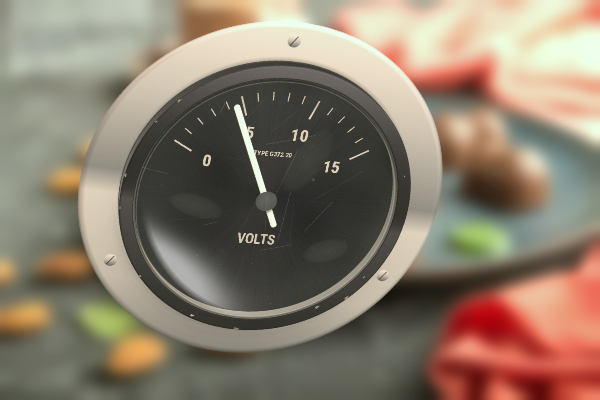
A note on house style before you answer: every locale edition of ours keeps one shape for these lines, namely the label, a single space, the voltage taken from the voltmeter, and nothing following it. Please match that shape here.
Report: 4.5 V
